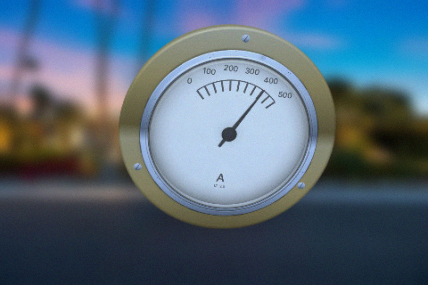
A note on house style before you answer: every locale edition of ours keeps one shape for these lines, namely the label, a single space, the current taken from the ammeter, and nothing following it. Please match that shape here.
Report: 400 A
